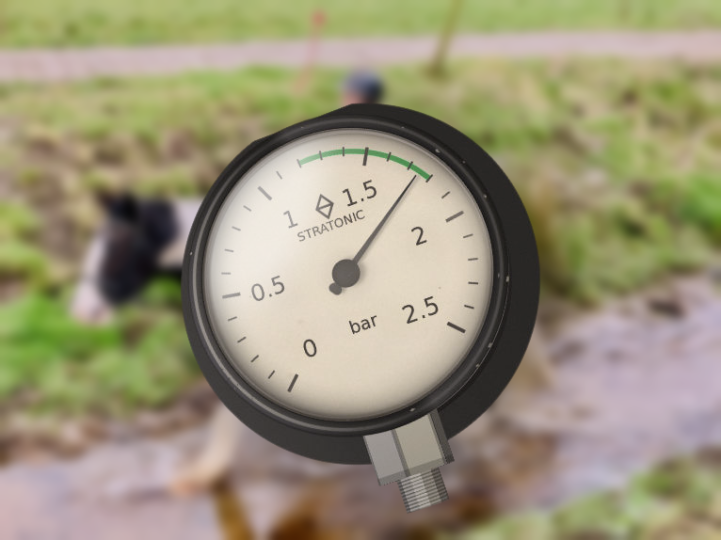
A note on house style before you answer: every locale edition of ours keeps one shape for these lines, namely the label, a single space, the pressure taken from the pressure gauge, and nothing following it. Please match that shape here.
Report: 1.75 bar
